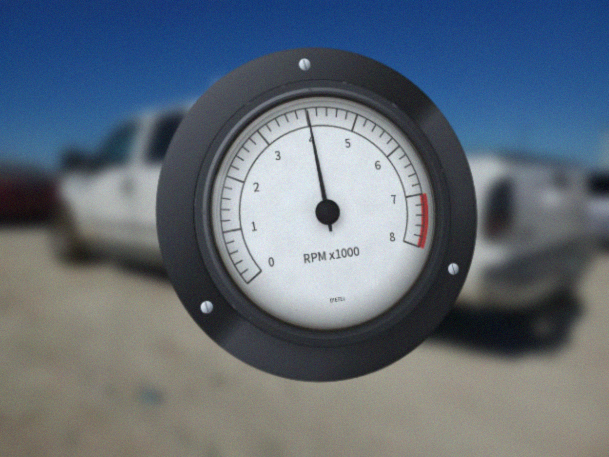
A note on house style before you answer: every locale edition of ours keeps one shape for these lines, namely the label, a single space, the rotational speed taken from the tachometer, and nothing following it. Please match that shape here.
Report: 4000 rpm
